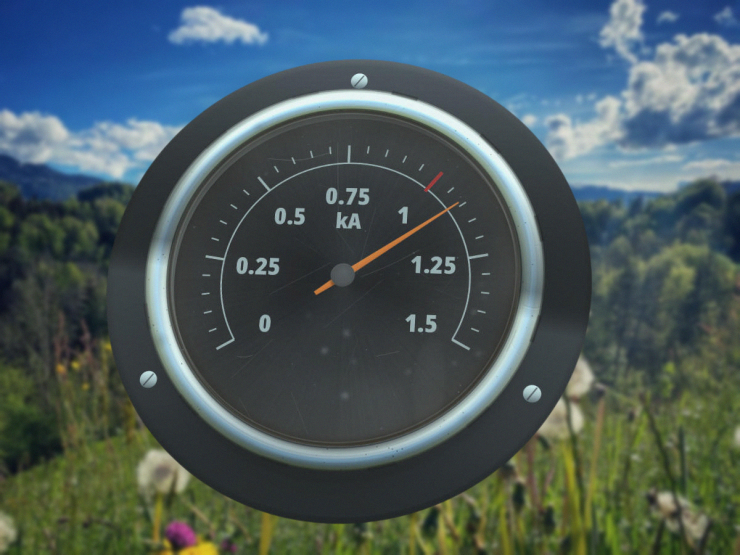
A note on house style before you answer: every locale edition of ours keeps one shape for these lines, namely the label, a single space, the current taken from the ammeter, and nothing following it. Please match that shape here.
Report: 1.1 kA
